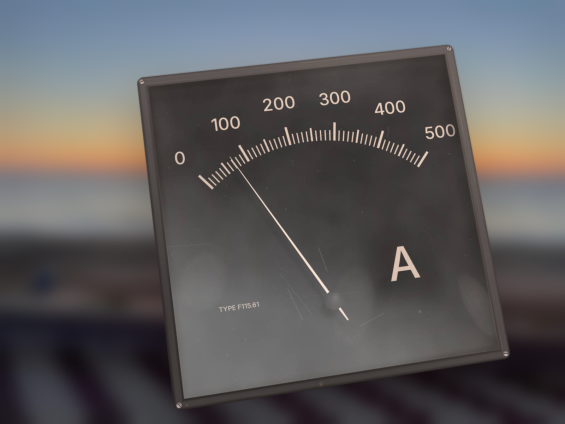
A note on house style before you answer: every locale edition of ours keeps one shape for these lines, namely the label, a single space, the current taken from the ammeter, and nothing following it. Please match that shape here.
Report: 70 A
